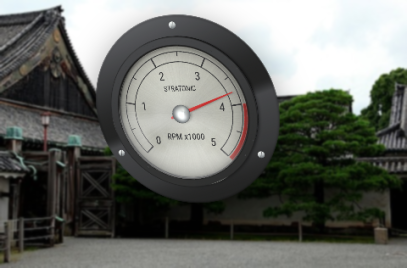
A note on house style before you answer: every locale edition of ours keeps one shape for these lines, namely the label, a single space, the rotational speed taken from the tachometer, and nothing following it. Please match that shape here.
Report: 3750 rpm
